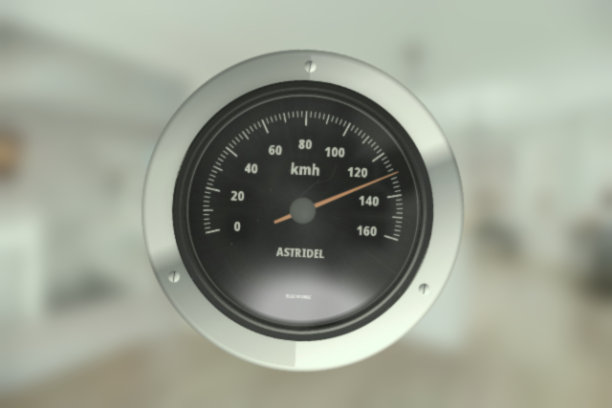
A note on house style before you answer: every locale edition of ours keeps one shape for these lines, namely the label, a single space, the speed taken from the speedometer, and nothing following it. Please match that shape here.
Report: 130 km/h
